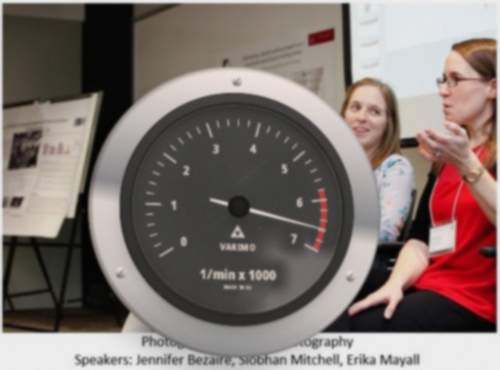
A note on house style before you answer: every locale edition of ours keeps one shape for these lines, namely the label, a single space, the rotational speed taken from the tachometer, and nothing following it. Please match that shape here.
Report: 6600 rpm
